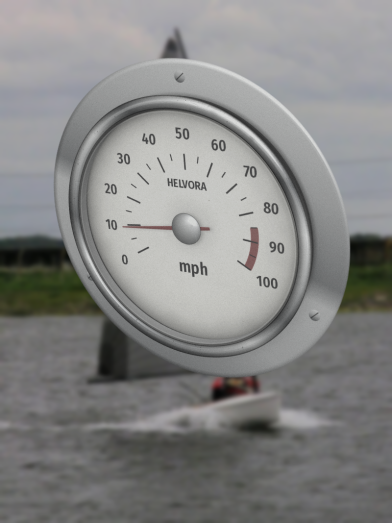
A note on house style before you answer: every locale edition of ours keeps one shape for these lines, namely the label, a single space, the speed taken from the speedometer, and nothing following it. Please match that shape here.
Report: 10 mph
